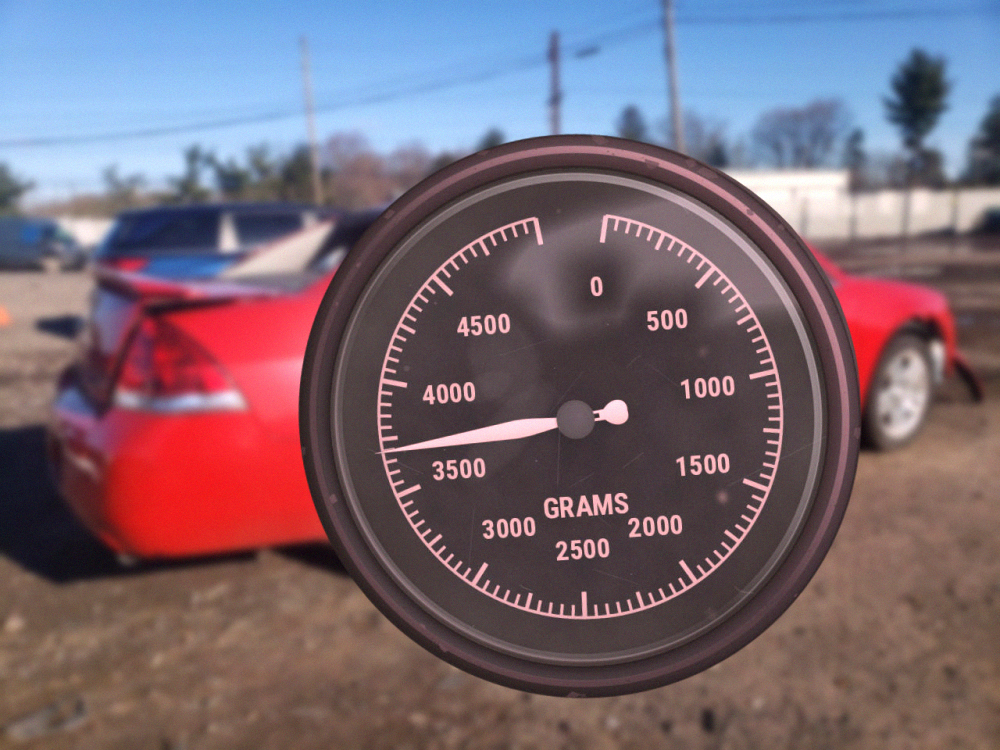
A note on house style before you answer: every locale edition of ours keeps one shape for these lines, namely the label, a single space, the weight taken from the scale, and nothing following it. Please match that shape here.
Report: 3700 g
